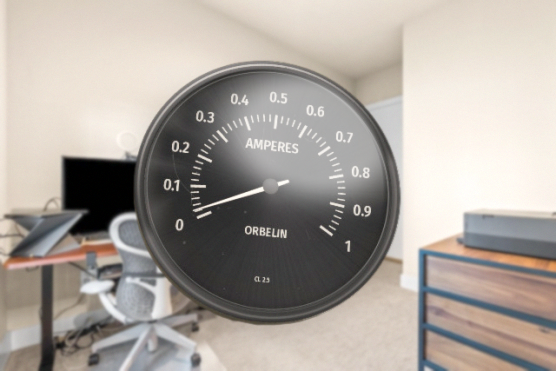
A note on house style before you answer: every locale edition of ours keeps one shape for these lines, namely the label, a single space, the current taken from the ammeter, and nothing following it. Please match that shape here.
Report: 0.02 A
